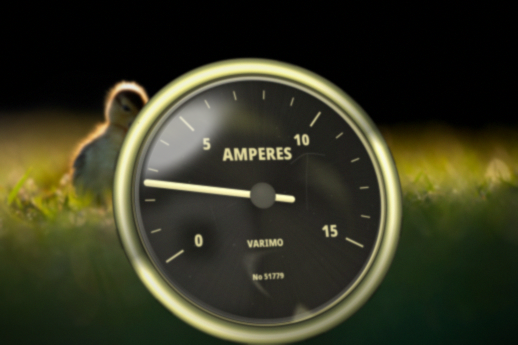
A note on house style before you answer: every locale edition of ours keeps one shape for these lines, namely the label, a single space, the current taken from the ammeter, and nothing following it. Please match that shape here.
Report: 2.5 A
